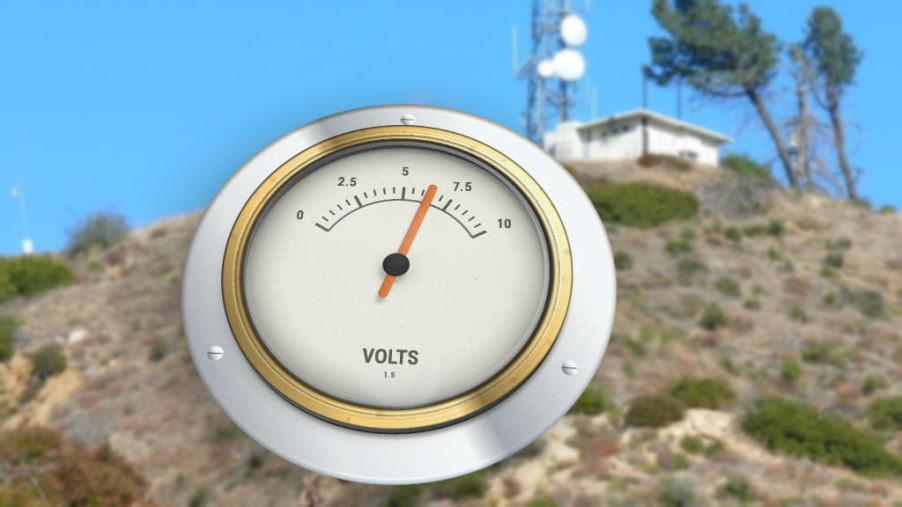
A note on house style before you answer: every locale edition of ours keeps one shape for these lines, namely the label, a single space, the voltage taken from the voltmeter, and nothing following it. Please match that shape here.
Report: 6.5 V
